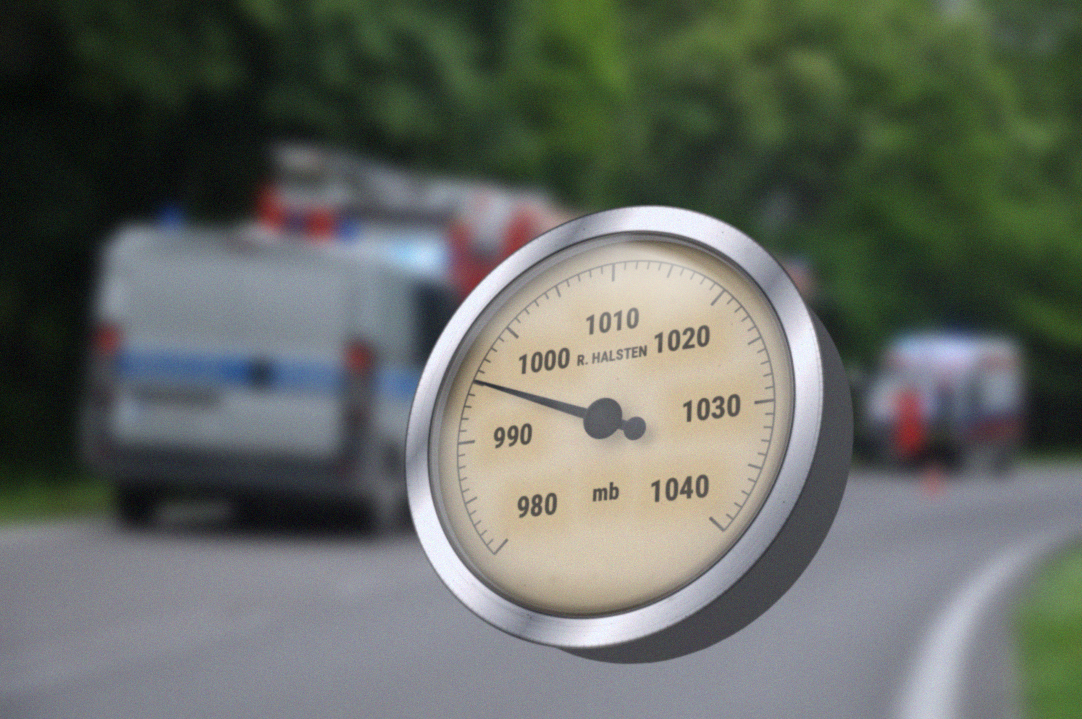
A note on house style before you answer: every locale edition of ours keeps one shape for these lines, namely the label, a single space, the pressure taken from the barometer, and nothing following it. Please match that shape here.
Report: 995 mbar
